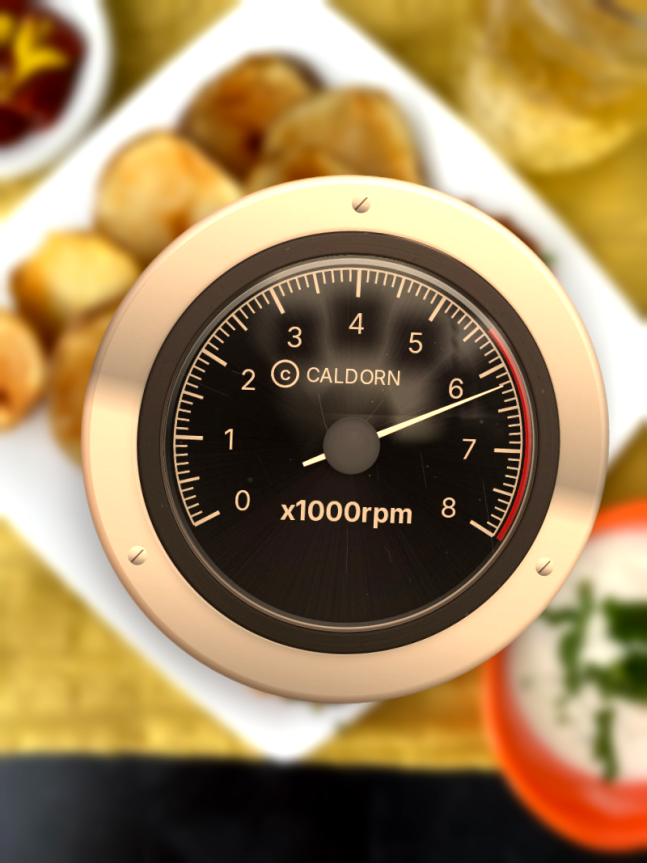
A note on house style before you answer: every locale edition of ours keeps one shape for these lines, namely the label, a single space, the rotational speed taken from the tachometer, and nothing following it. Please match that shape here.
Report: 6200 rpm
